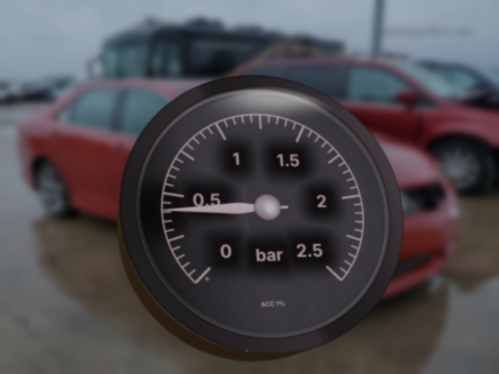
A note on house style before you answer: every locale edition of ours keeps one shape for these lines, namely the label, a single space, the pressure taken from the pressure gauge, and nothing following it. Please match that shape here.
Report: 0.4 bar
